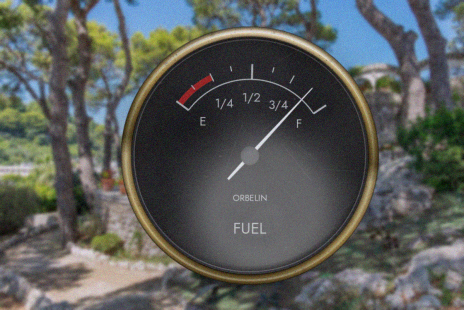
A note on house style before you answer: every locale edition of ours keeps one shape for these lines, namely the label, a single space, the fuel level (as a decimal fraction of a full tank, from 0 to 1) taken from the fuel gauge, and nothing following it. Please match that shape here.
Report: 0.875
